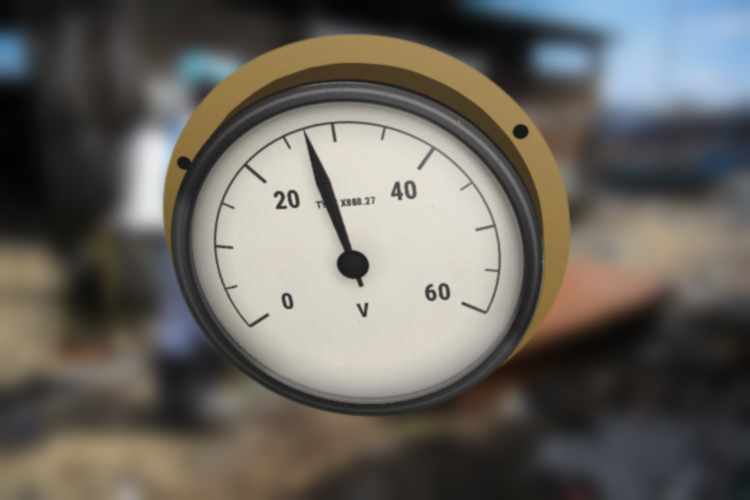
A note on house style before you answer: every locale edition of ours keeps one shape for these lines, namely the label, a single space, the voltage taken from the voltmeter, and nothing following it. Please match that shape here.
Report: 27.5 V
